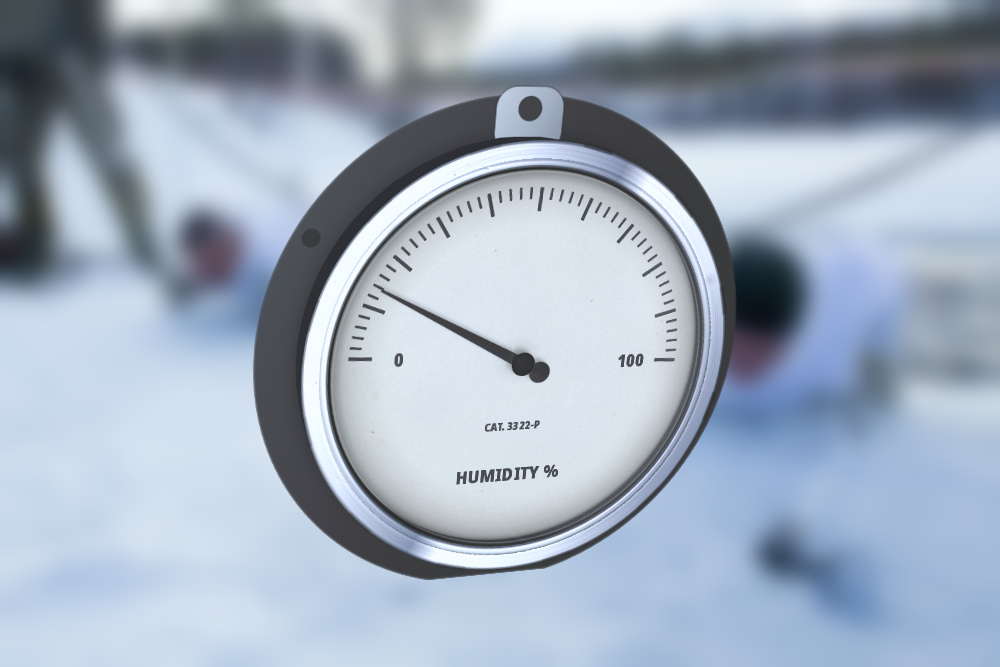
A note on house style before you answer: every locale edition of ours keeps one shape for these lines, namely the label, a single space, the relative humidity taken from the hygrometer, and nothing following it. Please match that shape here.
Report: 14 %
